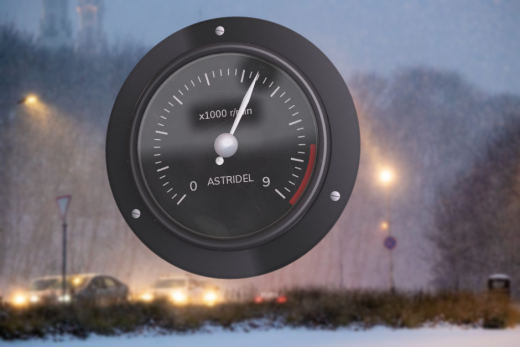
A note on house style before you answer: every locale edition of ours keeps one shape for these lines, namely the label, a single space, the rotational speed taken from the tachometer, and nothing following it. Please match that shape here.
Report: 5400 rpm
